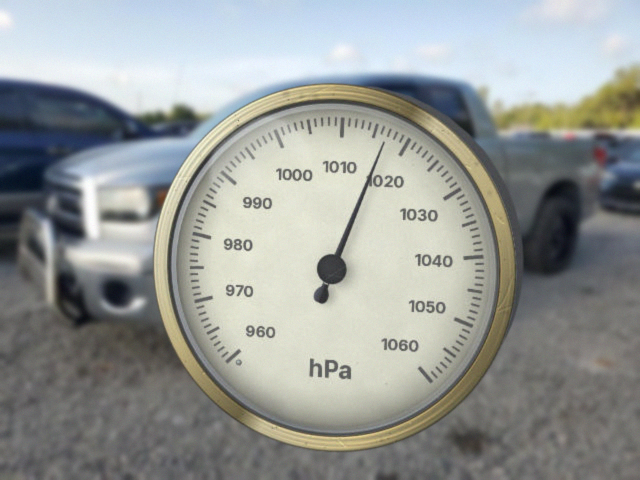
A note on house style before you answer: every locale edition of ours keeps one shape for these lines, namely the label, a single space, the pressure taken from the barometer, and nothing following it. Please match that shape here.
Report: 1017 hPa
